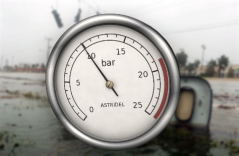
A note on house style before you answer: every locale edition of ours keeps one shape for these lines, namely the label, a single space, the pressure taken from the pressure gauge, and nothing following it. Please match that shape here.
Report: 10 bar
